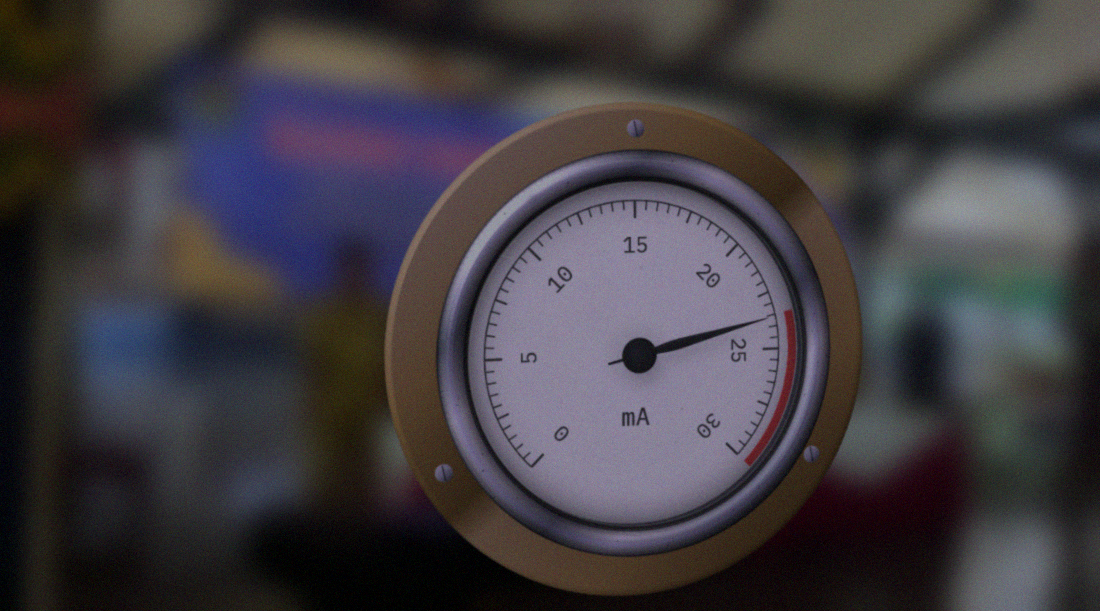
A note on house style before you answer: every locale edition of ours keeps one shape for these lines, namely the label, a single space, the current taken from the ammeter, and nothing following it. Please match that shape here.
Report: 23.5 mA
